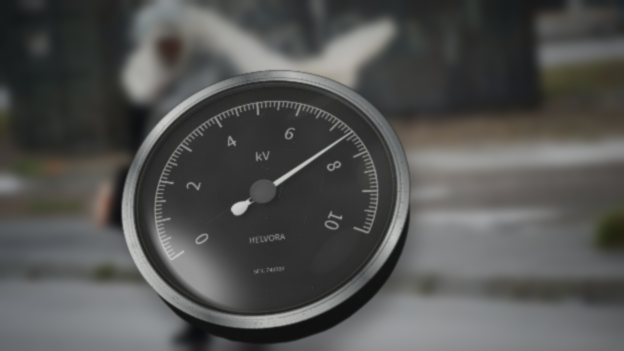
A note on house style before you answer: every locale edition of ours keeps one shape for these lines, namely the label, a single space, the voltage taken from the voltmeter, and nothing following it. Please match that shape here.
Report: 7.5 kV
